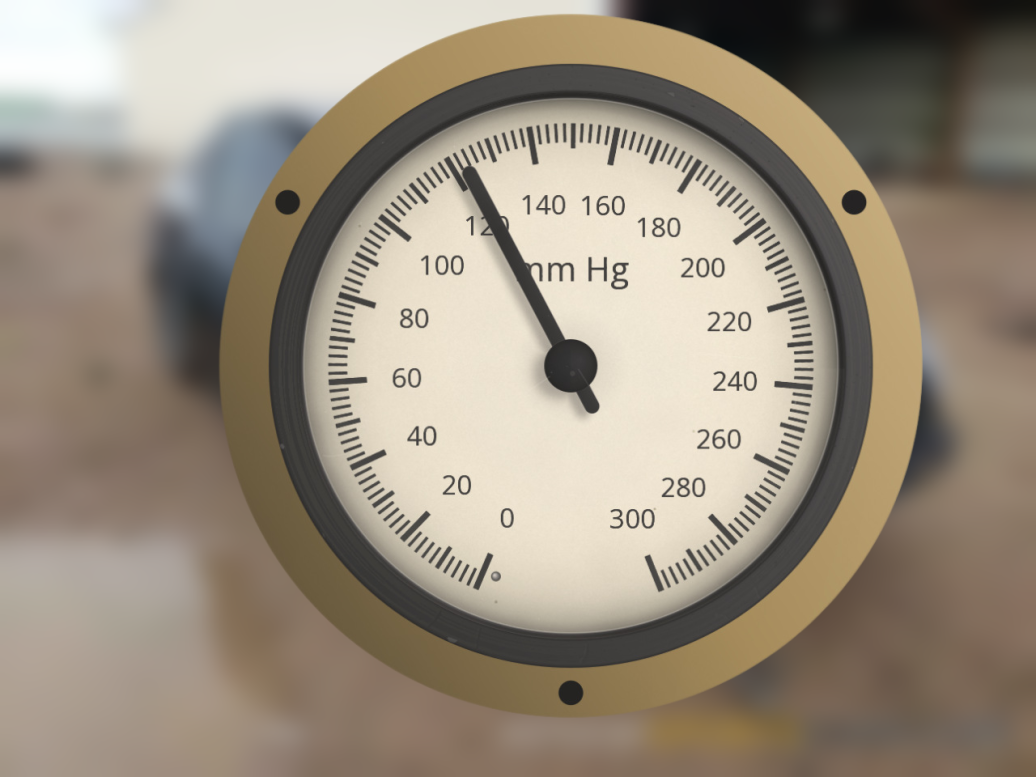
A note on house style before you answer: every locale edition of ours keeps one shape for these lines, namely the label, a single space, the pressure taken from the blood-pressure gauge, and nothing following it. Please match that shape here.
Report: 123 mmHg
